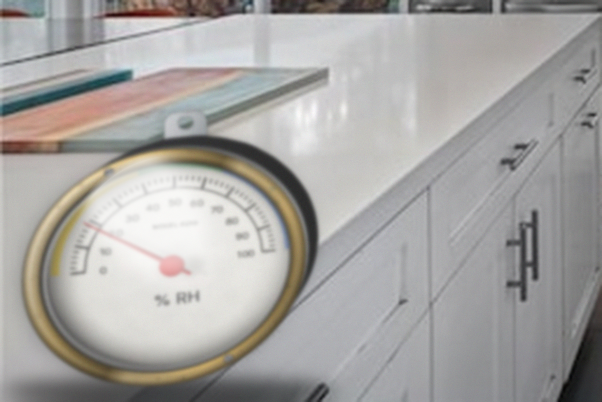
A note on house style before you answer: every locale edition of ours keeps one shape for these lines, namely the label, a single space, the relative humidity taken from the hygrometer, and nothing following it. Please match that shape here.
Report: 20 %
